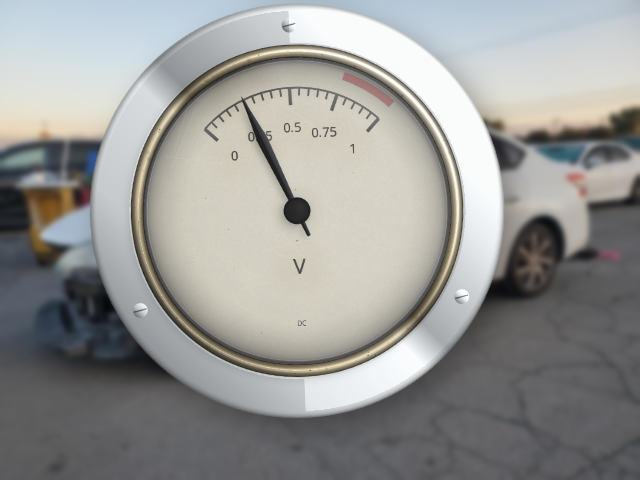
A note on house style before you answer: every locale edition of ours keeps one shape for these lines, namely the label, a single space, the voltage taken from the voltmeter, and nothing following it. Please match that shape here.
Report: 0.25 V
